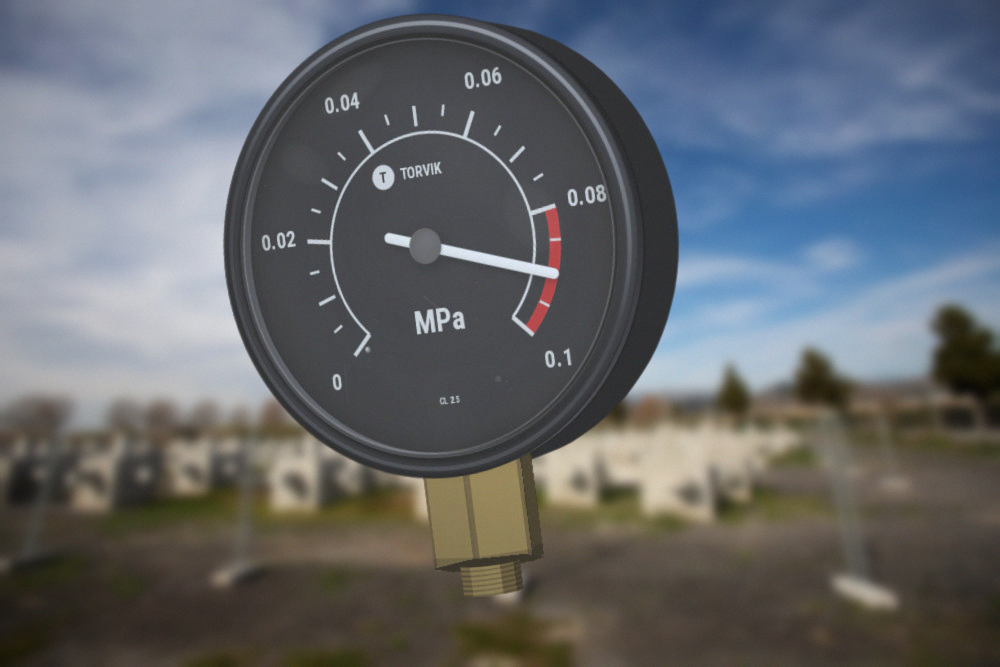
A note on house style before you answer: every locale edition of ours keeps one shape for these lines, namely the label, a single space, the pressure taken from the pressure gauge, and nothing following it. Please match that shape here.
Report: 0.09 MPa
